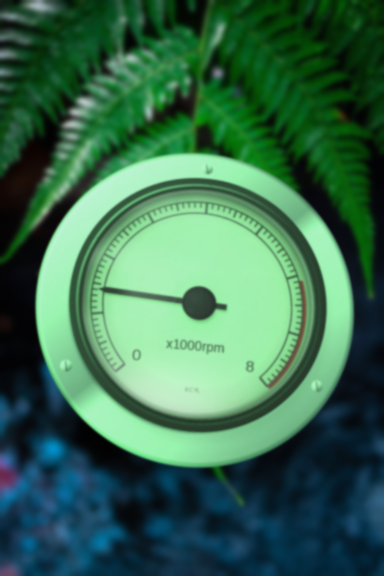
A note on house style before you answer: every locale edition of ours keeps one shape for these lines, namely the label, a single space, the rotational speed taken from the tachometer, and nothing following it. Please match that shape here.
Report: 1400 rpm
